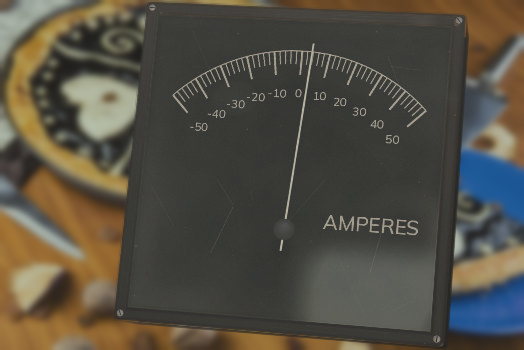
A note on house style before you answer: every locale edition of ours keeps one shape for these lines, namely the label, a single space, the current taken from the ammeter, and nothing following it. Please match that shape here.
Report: 4 A
